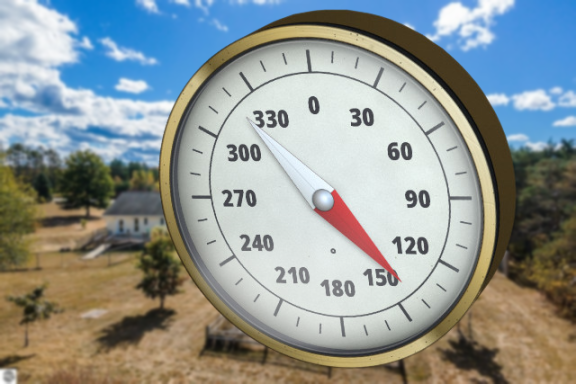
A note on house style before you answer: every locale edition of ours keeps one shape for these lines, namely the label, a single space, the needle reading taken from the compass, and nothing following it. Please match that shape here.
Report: 140 °
